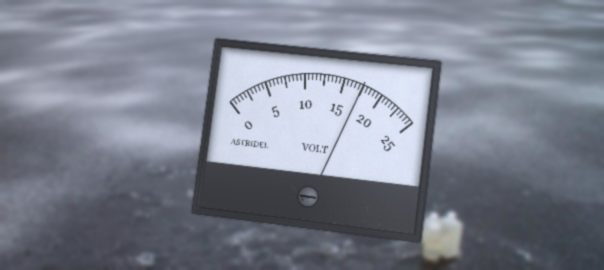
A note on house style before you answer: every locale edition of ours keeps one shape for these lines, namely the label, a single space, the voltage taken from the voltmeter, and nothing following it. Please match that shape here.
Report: 17.5 V
